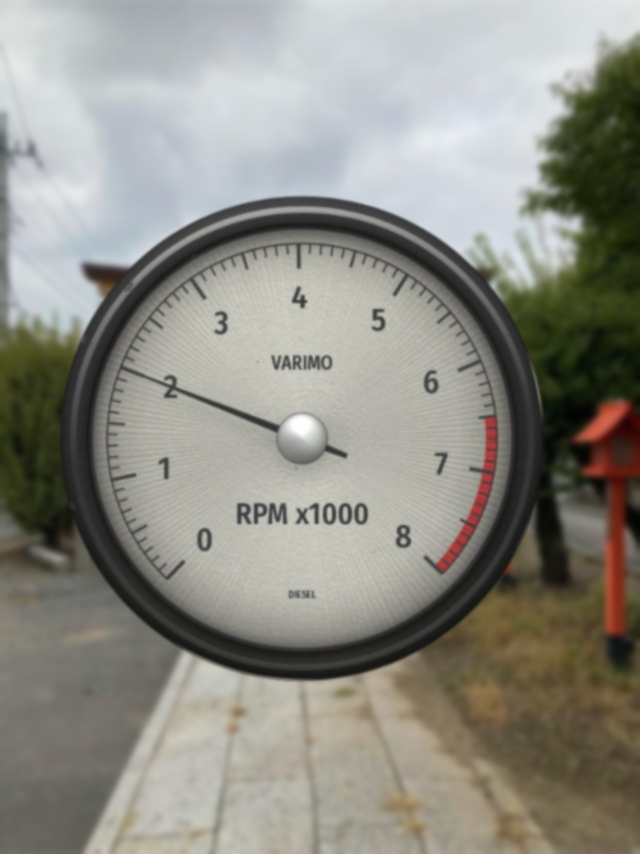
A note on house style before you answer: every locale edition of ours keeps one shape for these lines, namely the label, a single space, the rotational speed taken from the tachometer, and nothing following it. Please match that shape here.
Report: 2000 rpm
